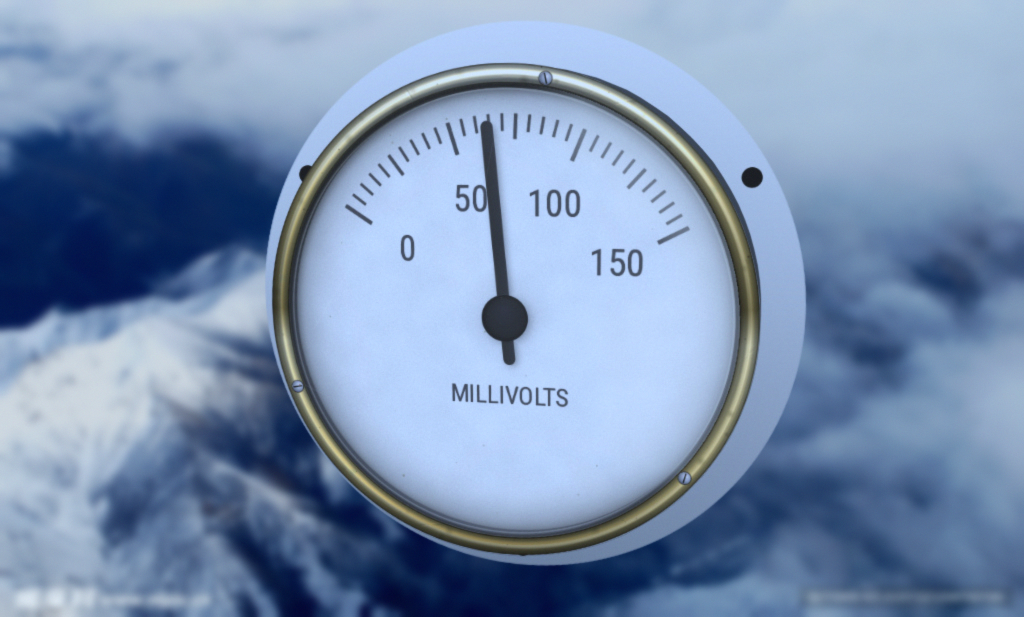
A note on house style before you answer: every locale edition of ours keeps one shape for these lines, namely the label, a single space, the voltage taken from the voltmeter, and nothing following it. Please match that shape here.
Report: 65 mV
